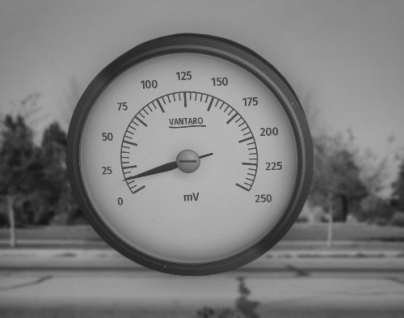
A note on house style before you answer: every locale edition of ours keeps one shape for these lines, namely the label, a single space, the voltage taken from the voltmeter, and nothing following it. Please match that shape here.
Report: 15 mV
